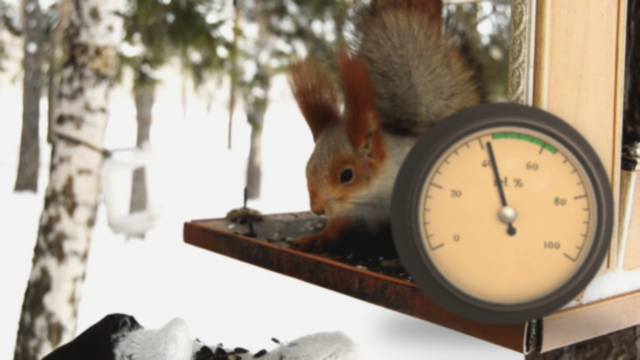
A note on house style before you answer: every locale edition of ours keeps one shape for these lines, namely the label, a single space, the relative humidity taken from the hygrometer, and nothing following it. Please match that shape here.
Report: 42 %
